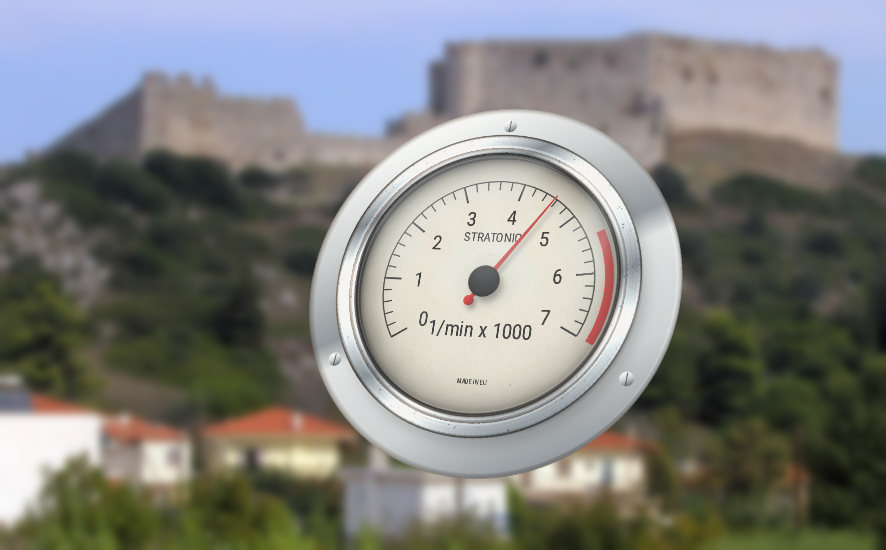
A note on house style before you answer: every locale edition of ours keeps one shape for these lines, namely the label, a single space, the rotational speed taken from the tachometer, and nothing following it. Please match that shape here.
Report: 4600 rpm
